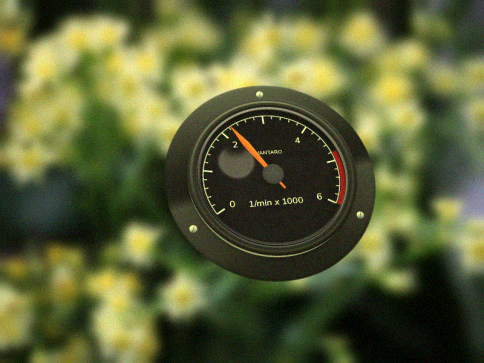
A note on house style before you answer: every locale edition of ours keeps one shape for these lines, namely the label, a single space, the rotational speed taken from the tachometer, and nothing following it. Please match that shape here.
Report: 2200 rpm
